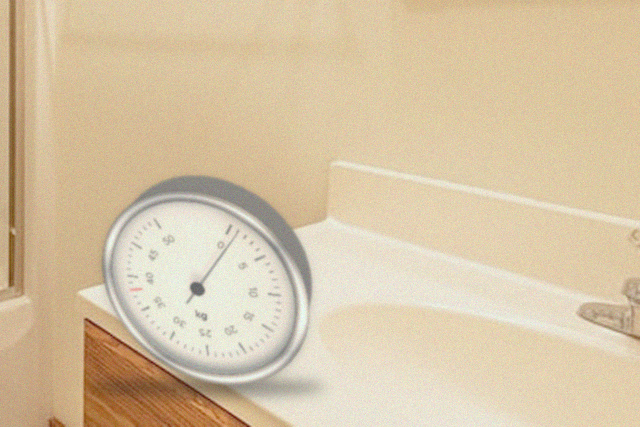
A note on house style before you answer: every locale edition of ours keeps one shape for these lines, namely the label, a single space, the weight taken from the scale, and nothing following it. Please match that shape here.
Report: 1 kg
